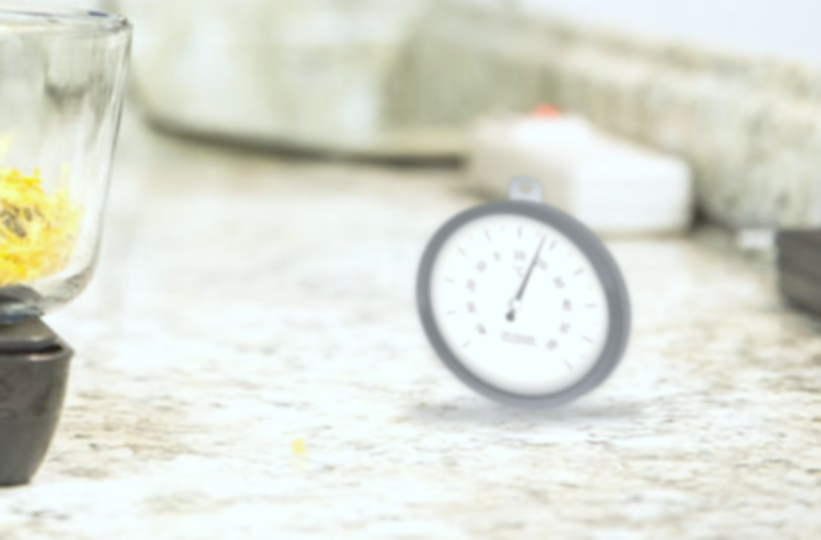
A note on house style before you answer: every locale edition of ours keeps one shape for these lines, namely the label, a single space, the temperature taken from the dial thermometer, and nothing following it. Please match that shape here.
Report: 17.5 °C
